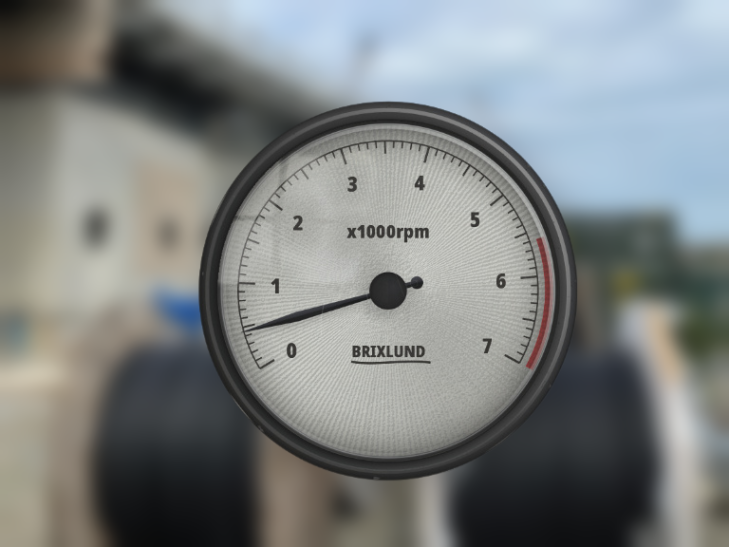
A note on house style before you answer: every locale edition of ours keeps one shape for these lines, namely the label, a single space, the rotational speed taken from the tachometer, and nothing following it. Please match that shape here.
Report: 450 rpm
